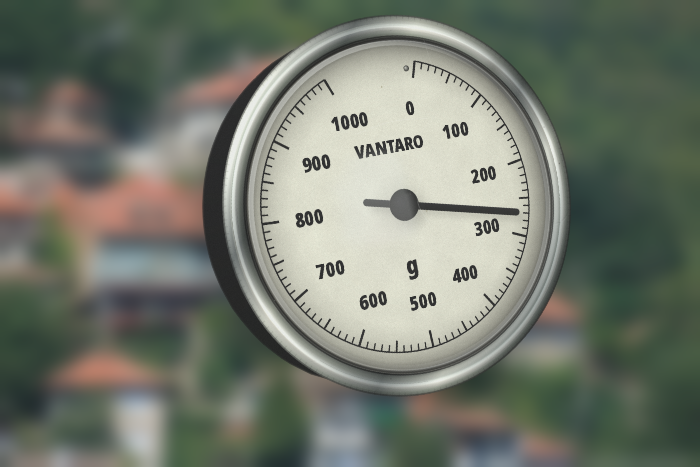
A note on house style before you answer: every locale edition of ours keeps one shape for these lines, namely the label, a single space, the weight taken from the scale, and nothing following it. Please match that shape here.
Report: 270 g
